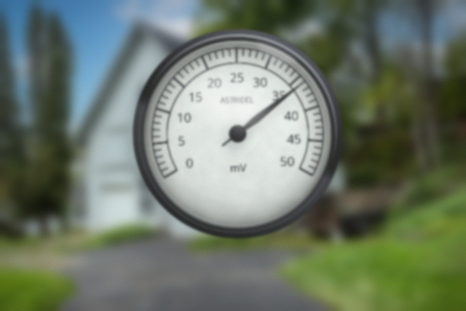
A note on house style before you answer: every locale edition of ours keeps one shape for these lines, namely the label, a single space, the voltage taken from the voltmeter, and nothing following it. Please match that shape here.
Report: 36 mV
